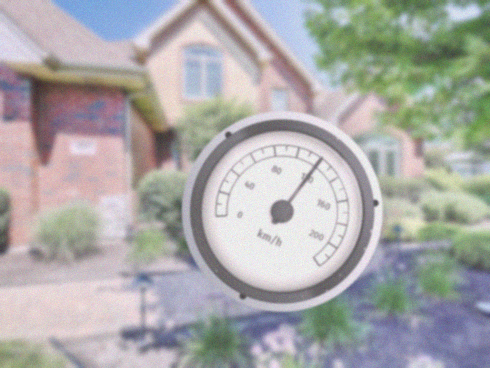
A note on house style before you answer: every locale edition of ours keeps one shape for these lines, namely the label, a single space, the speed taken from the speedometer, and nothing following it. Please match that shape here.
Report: 120 km/h
